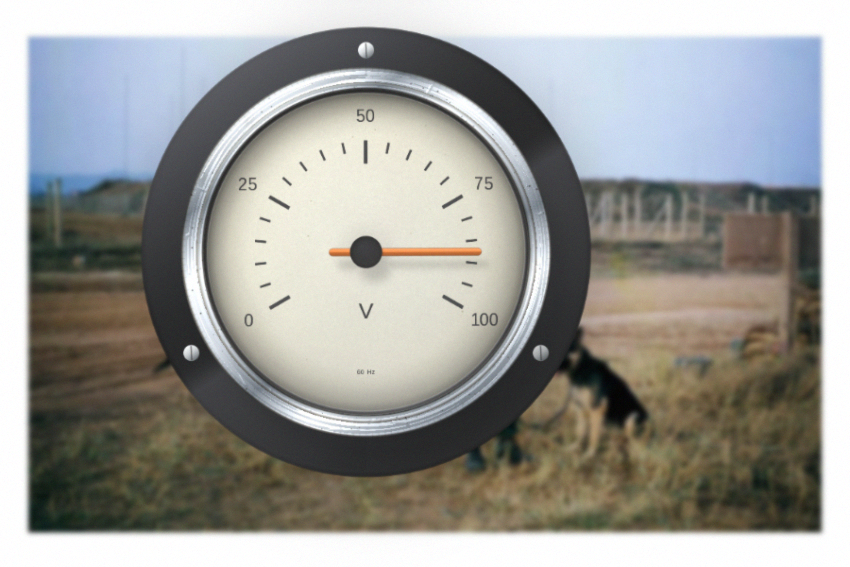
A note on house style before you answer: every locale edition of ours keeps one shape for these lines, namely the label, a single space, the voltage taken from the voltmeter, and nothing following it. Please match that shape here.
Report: 87.5 V
